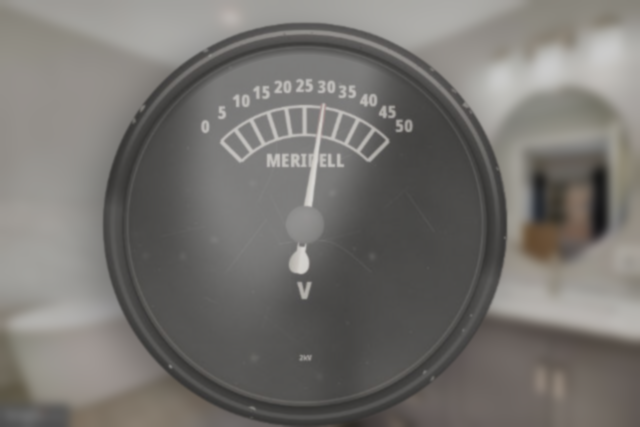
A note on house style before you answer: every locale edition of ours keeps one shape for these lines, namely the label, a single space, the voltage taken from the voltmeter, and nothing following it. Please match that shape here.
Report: 30 V
